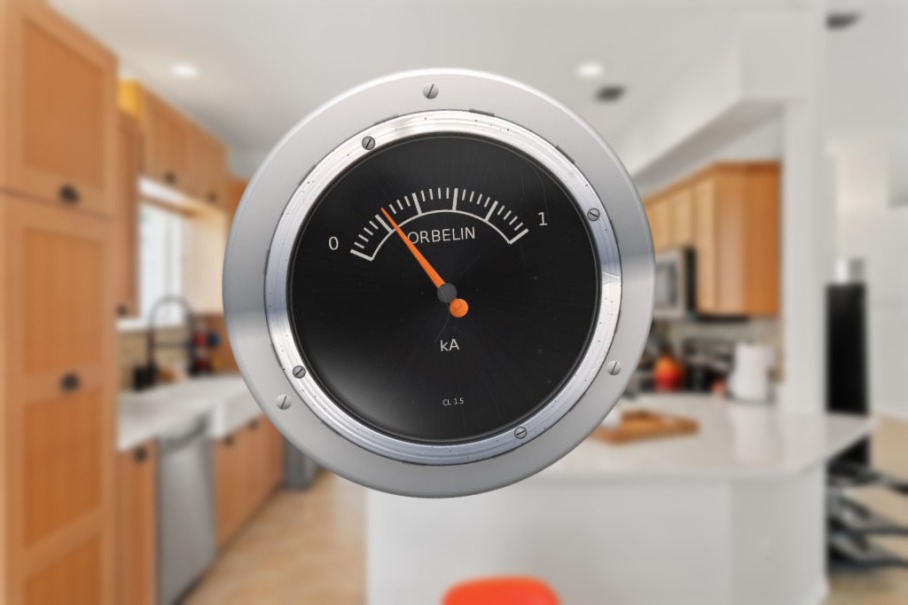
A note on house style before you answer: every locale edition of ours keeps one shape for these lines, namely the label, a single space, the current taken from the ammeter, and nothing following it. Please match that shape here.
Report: 0.24 kA
